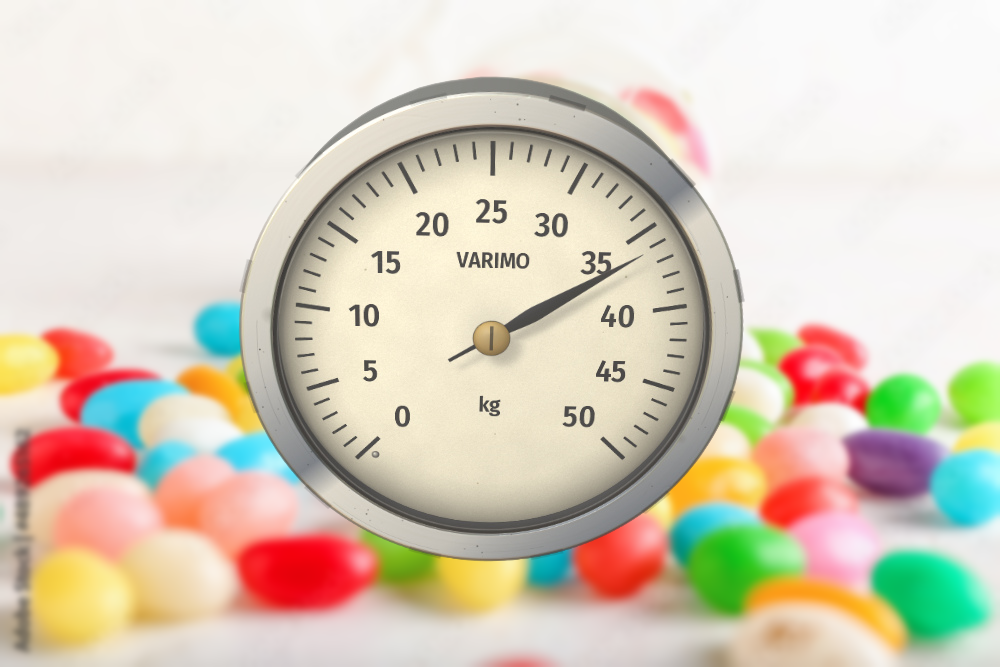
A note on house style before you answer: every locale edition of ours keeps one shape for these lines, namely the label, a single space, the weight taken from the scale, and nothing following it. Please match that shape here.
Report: 36 kg
